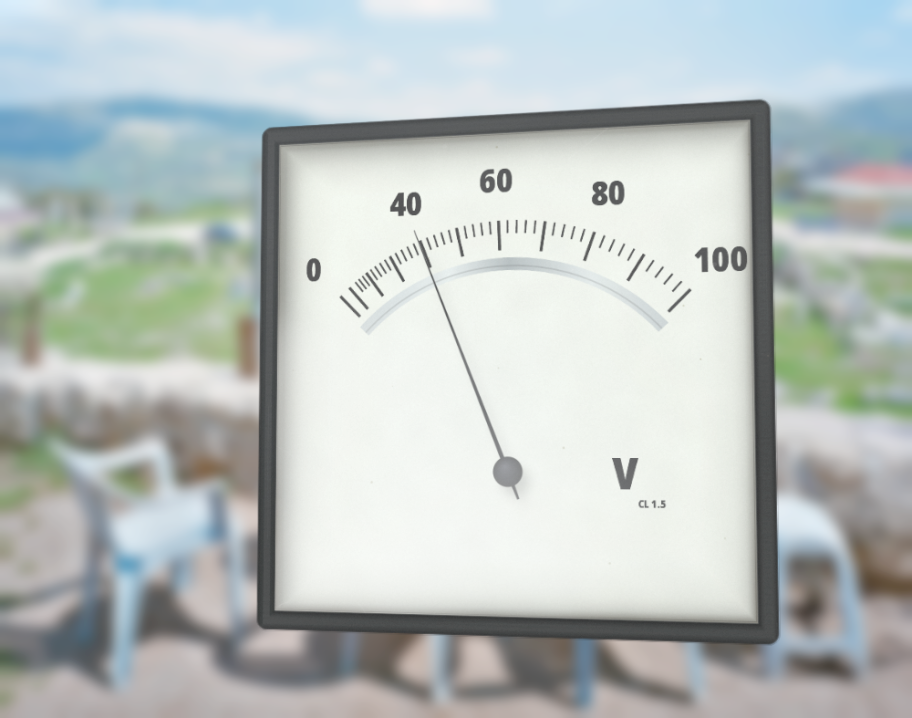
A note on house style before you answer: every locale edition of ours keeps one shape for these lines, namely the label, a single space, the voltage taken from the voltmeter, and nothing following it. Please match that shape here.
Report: 40 V
